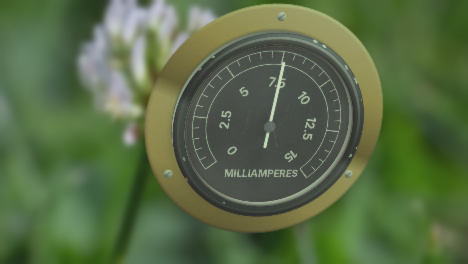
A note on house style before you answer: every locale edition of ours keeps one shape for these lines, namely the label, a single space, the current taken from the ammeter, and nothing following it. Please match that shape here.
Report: 7.5 mA
